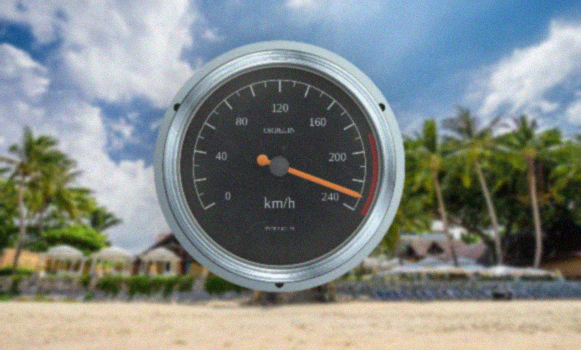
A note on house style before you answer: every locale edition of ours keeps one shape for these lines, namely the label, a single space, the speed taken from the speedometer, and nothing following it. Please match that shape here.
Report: 230 km/h
